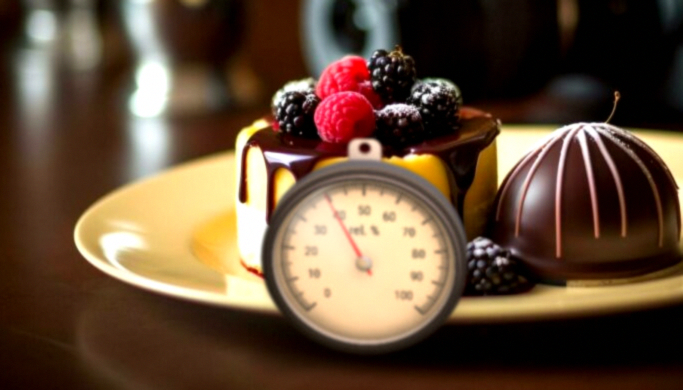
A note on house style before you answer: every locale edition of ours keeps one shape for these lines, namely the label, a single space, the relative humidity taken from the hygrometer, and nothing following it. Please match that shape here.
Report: 40 %
